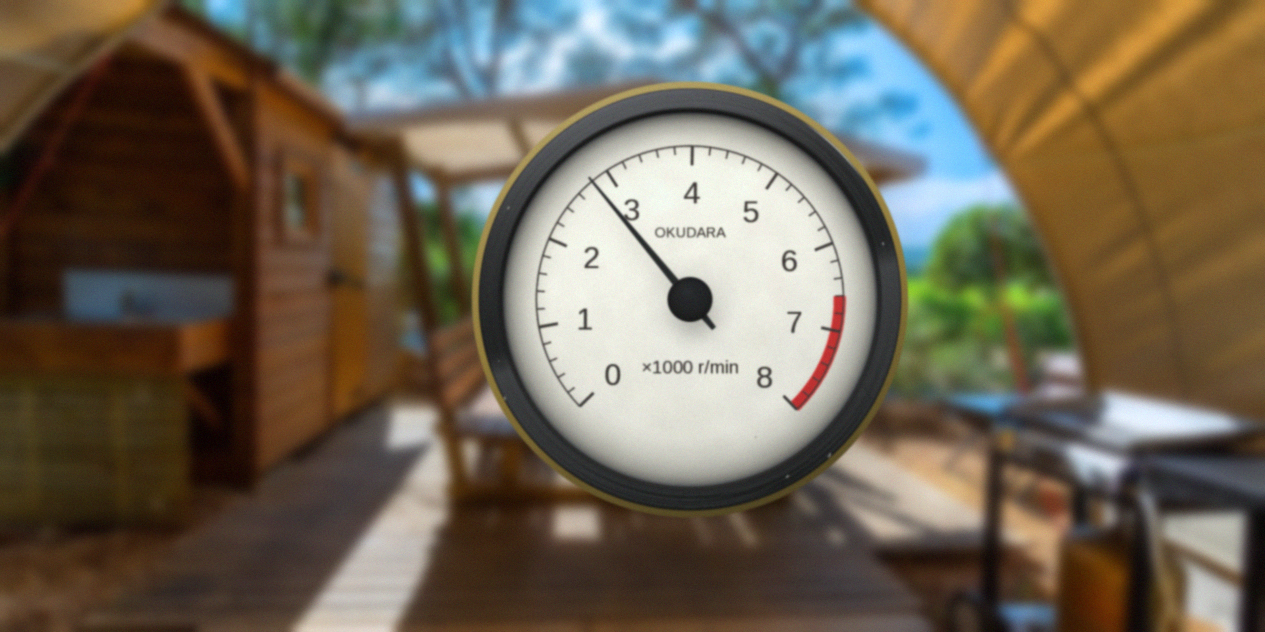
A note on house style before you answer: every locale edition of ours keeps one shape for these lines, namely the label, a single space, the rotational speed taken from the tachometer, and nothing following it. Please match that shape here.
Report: 2800 rpm
